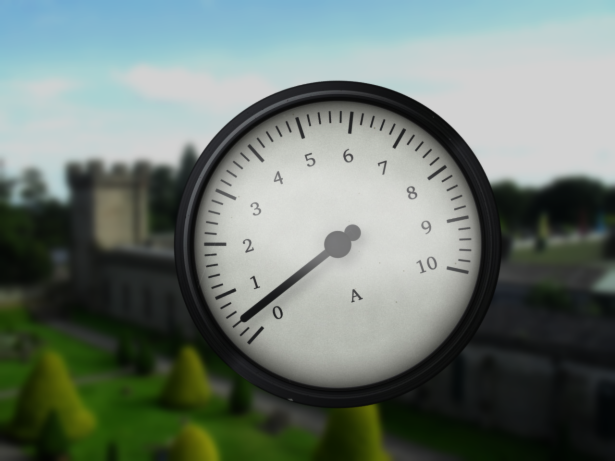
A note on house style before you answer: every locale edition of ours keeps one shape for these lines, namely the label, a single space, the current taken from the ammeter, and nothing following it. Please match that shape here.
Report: 0.4 A
